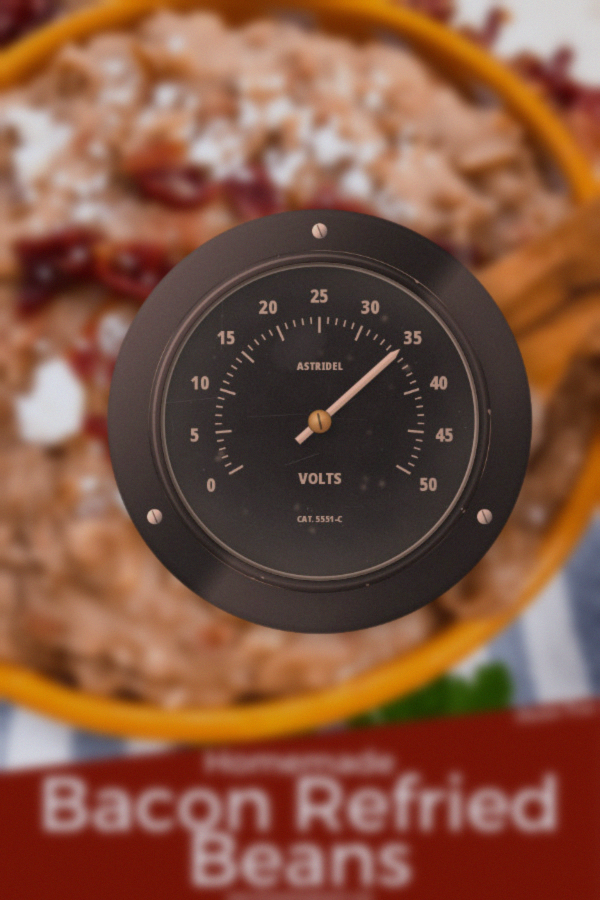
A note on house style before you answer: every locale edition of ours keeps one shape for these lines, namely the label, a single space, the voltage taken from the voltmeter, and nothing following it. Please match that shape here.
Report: 35 V
